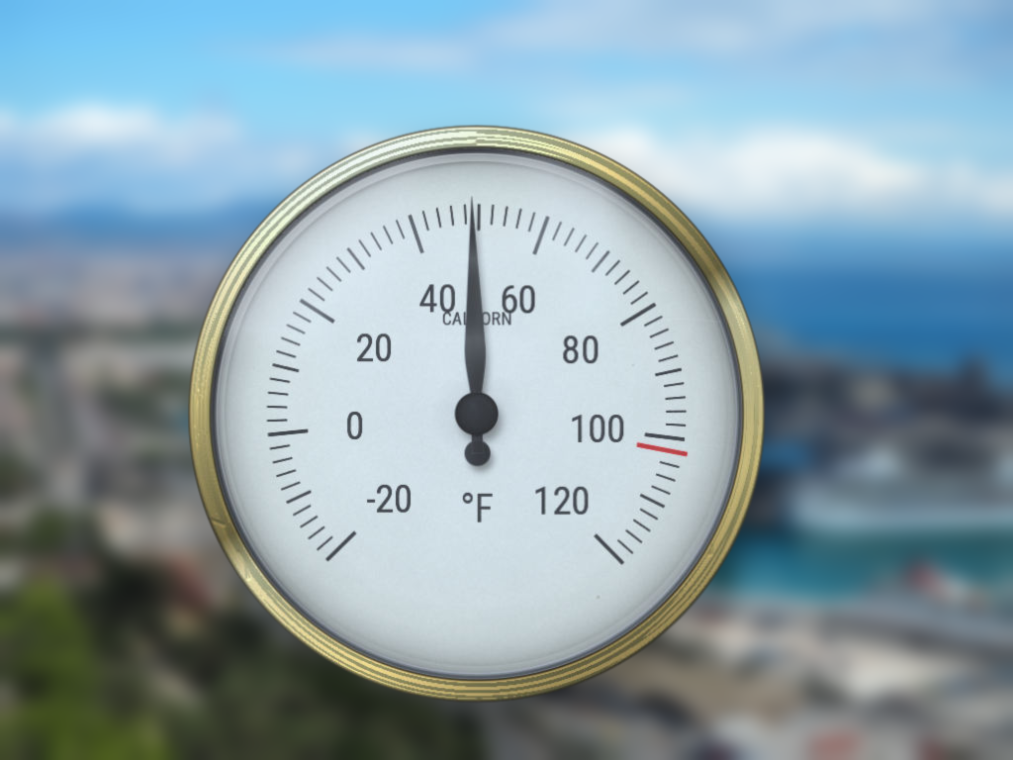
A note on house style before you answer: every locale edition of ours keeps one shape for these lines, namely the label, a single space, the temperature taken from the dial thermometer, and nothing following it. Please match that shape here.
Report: 49 °F
